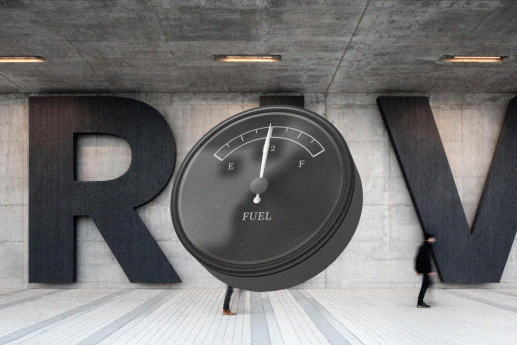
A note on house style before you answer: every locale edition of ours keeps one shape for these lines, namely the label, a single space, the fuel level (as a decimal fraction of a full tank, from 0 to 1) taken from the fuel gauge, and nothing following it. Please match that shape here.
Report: 0.5
